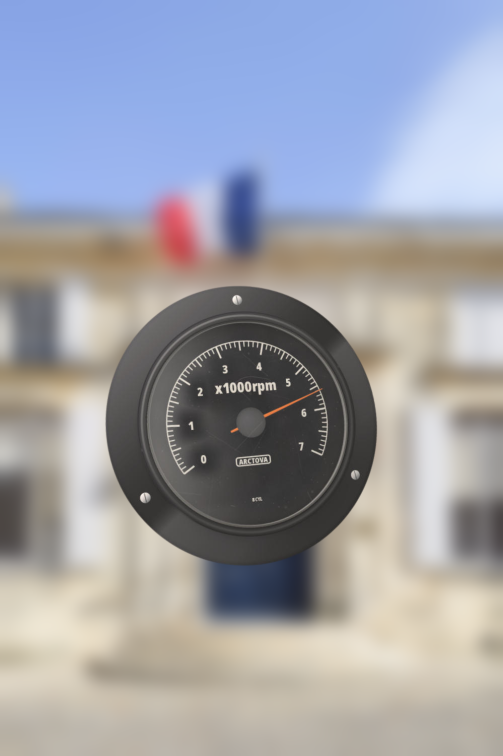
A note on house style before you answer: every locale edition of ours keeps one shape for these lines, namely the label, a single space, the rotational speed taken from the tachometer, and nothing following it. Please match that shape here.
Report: 5600 rpm
